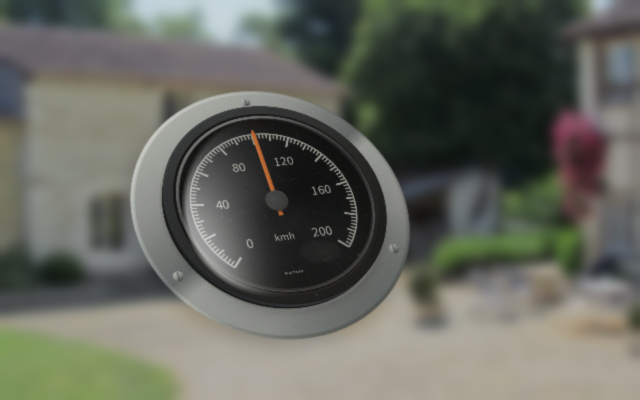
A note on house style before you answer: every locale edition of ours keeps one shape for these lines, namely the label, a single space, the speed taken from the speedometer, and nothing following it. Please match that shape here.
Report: 100 km/h
